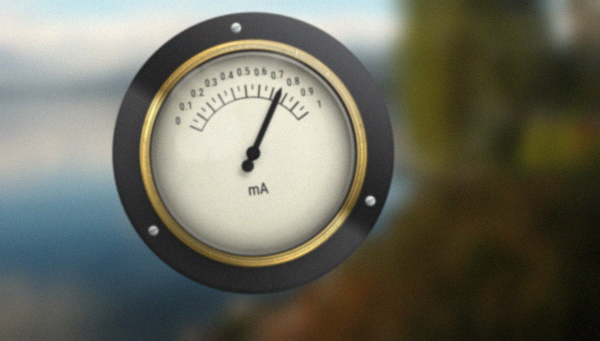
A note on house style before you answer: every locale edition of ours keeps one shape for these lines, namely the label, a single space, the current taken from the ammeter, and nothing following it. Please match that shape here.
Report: 0.75 mA
